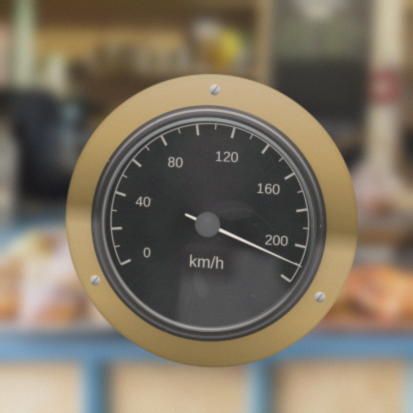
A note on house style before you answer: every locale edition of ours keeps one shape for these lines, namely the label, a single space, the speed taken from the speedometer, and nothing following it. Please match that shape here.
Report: 210 km/h
